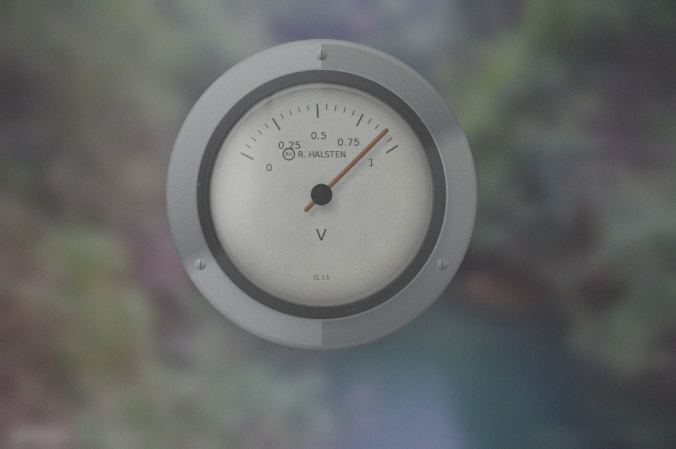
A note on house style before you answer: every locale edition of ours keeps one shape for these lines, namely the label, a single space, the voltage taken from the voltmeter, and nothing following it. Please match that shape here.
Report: 0.9 V
